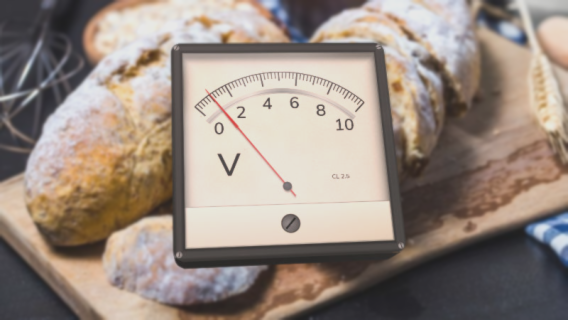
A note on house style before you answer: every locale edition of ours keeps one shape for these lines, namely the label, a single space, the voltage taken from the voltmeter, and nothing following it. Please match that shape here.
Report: 1 V
